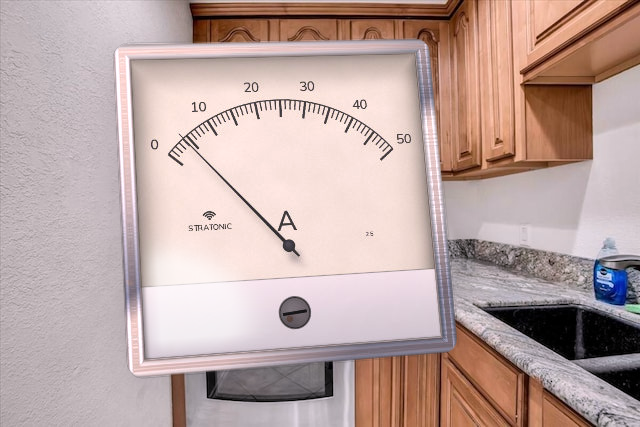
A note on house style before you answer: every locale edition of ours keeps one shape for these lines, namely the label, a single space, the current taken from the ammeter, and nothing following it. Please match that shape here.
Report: 4 A
